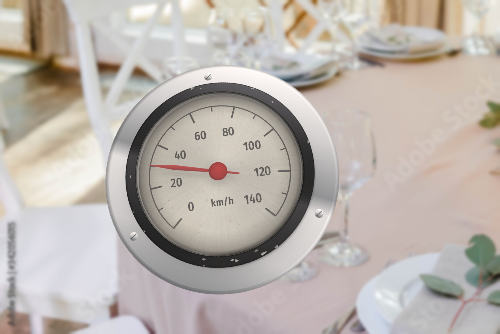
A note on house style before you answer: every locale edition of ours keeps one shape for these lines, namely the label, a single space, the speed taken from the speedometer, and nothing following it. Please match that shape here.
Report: 30 km/h
